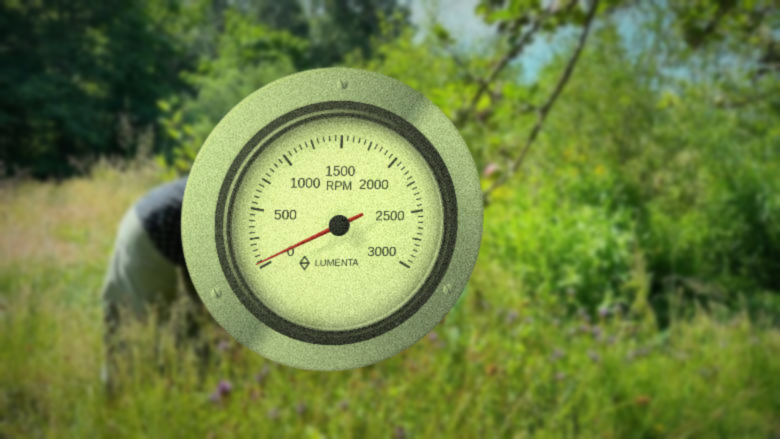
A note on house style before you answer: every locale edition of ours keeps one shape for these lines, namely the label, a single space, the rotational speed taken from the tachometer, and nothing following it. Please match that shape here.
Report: 50 rpm
